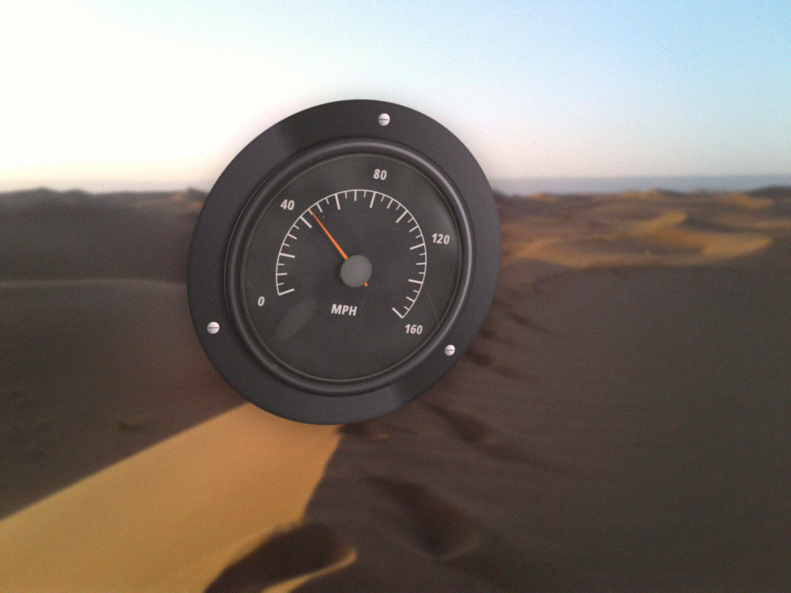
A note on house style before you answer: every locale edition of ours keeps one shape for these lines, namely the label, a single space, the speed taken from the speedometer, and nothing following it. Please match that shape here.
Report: 45 mph
